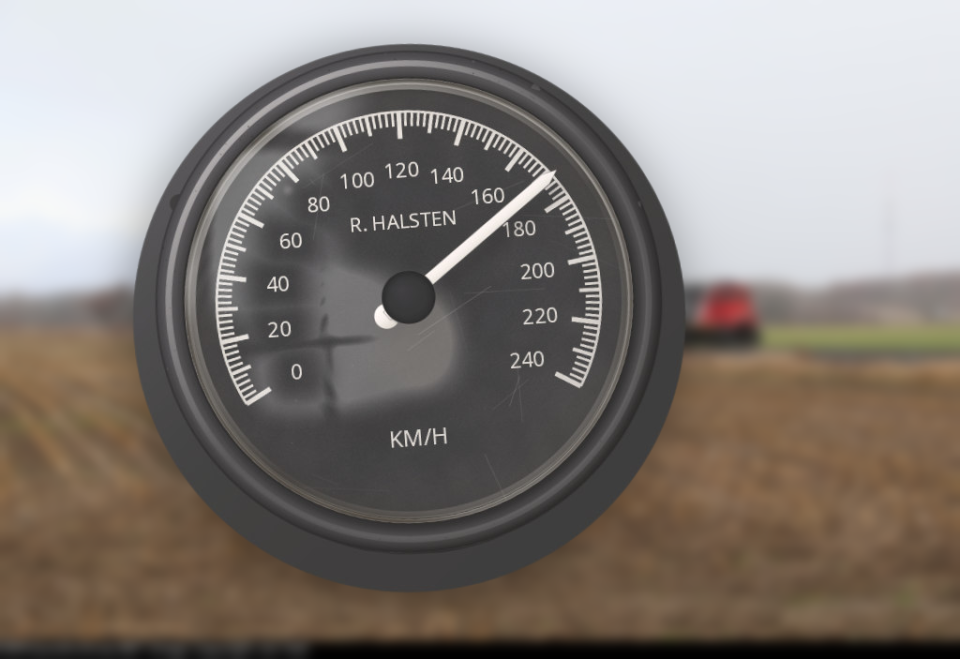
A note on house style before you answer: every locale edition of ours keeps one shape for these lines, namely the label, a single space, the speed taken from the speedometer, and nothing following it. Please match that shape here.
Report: 172 km/h
